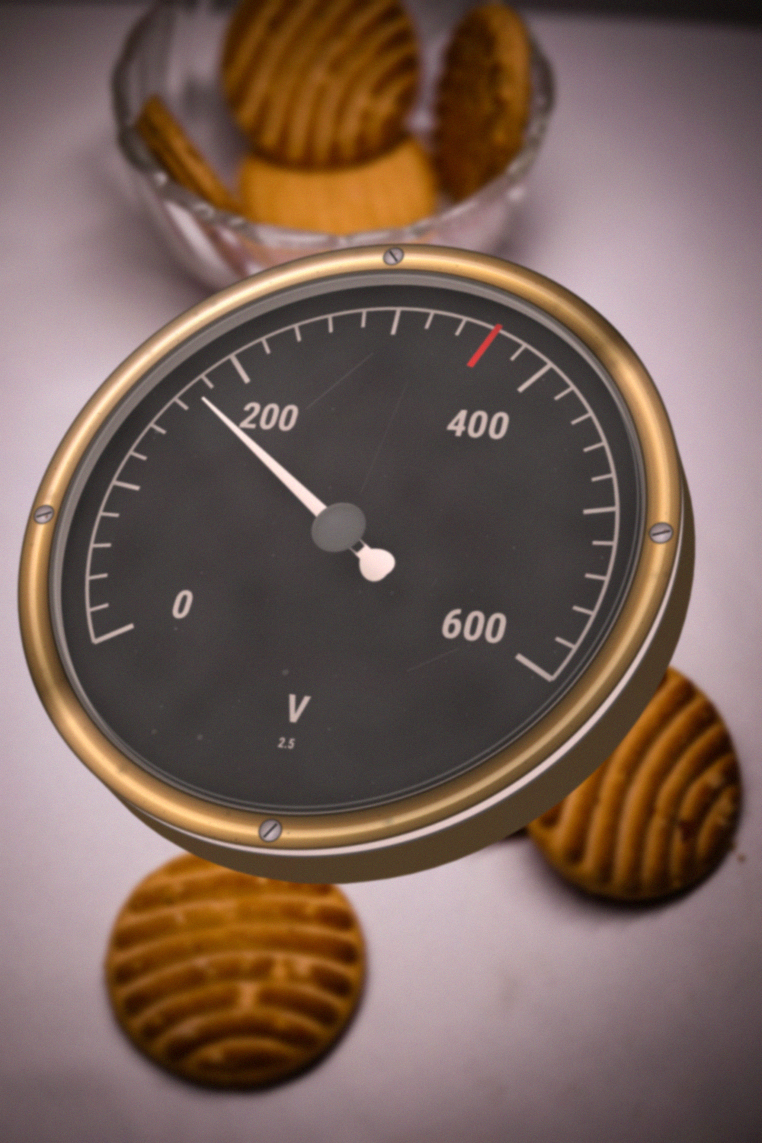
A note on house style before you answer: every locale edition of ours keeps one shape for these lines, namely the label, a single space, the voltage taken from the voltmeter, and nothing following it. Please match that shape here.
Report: 170 V
